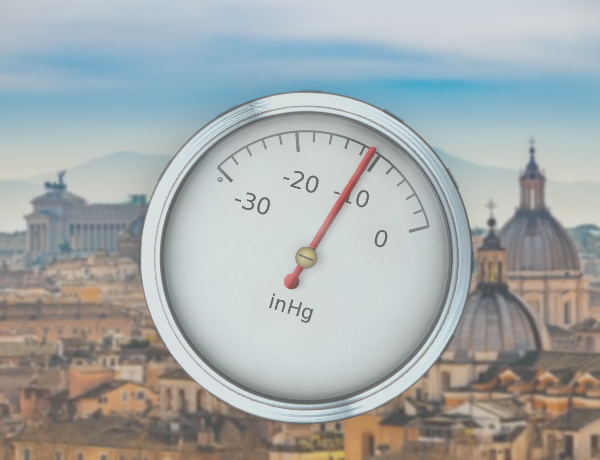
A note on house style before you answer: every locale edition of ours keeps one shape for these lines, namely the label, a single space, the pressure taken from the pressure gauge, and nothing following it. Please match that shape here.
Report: -11 inHg
